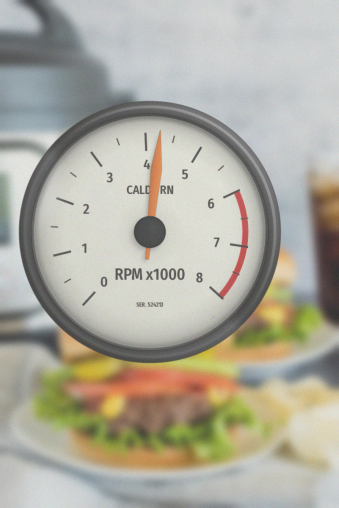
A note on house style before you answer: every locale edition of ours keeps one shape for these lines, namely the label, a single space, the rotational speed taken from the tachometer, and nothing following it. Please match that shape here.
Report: 4250 rpm
